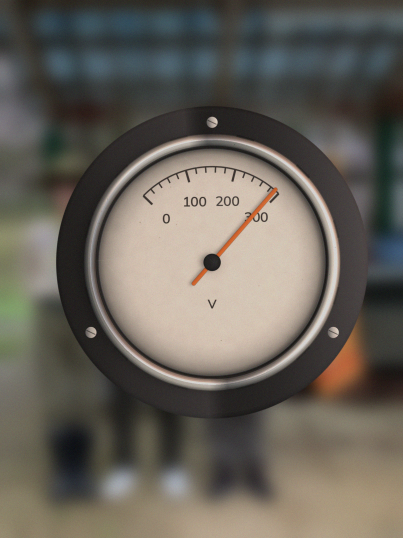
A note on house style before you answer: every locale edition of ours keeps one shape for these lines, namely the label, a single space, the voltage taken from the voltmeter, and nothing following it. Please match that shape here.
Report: 290 V
